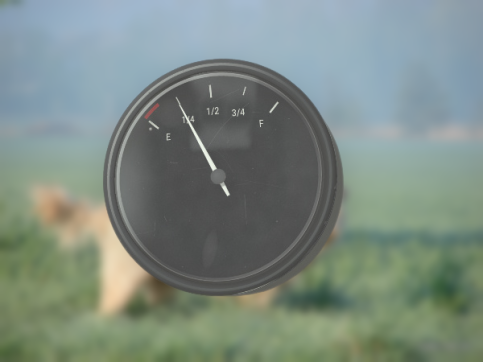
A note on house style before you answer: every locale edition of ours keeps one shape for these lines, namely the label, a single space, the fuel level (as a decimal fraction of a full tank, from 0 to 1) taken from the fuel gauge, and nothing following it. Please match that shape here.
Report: 0.25
